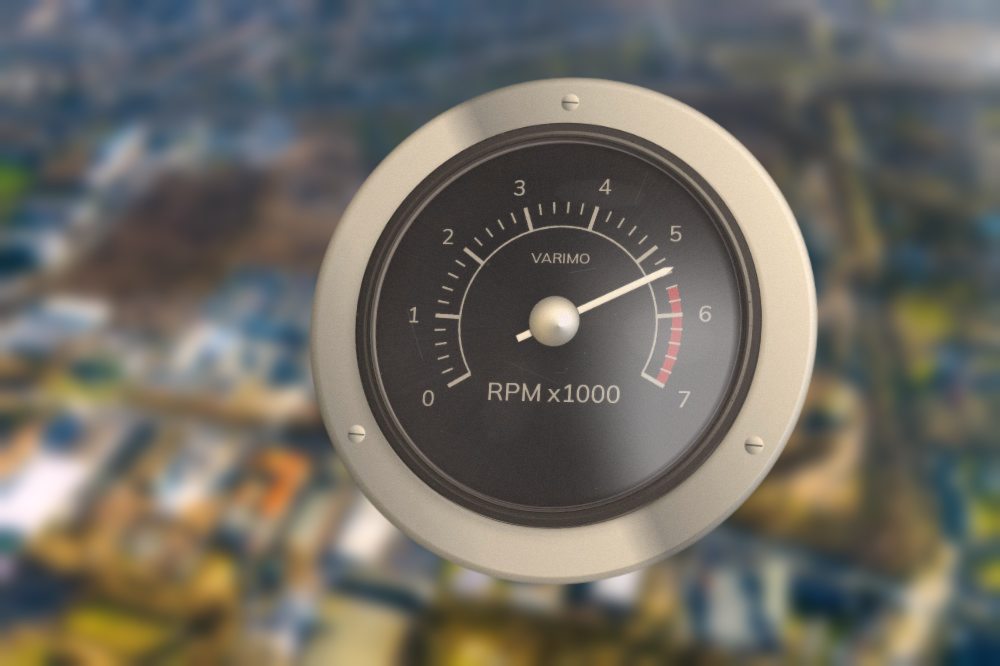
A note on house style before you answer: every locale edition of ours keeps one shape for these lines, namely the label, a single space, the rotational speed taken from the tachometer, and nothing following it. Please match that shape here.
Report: 5400 rpm
